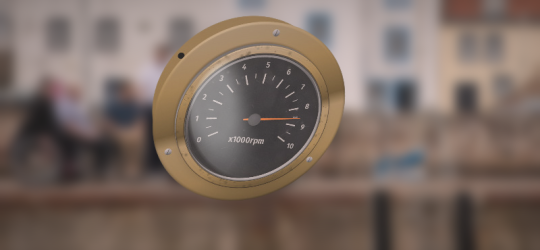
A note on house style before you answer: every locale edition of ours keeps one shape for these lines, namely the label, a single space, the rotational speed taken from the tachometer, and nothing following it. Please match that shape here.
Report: 8500 rpm
